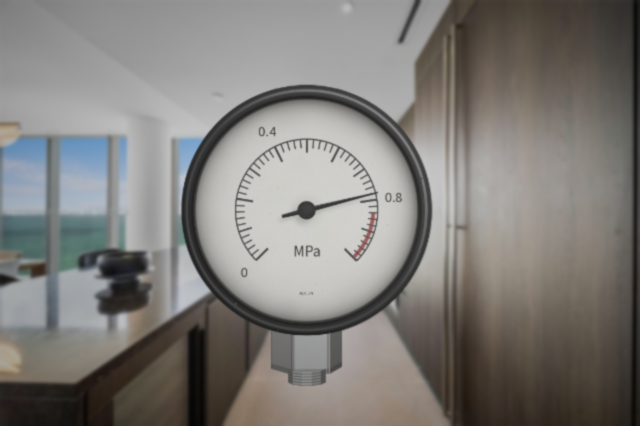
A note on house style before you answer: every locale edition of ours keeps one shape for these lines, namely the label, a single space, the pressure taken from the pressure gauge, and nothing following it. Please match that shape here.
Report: 0.78 MPa
